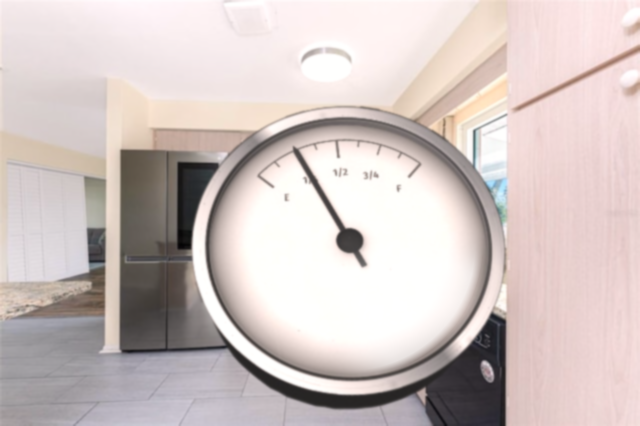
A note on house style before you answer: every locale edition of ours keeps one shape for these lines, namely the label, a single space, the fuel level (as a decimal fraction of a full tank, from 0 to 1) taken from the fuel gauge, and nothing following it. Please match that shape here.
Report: 0.25
